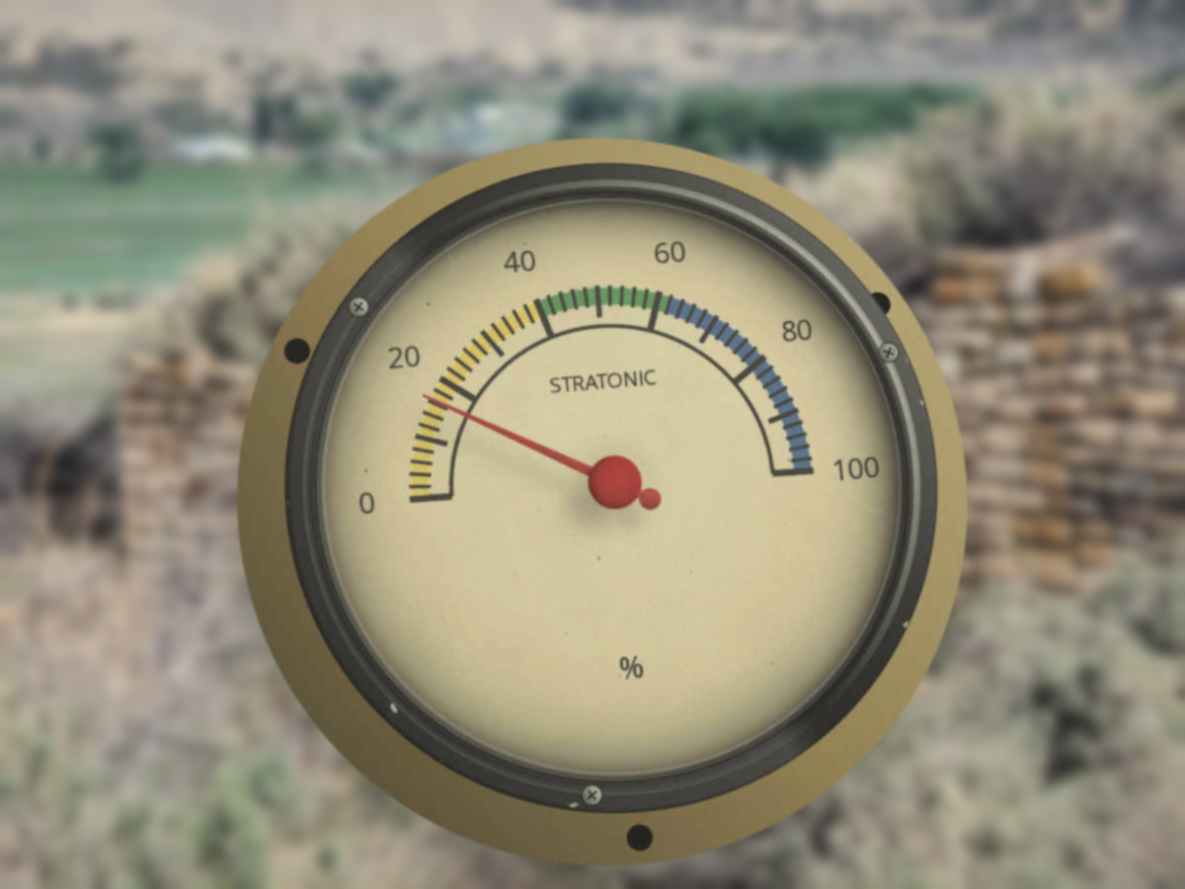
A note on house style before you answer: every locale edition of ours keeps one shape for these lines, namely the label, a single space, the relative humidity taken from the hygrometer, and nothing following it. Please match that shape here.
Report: 16 %
